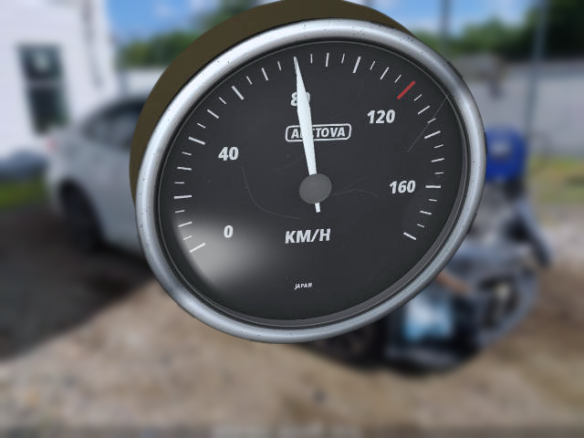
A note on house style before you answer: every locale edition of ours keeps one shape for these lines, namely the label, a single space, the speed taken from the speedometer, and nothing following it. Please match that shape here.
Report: 80 km/h
